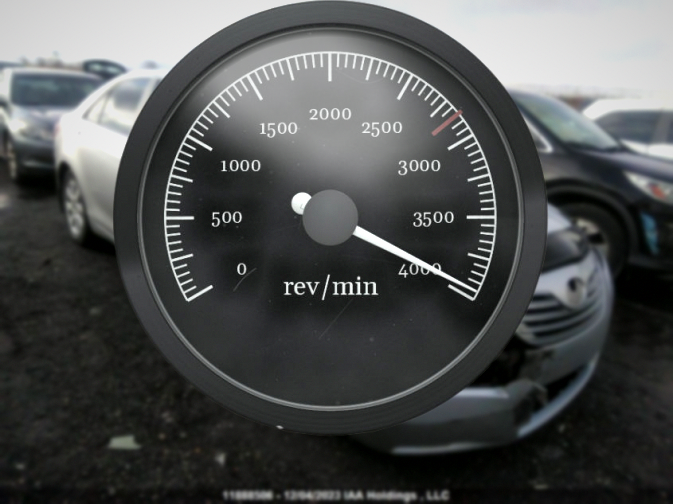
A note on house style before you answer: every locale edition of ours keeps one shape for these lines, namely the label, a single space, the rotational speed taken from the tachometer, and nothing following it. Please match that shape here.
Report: 3950 rpm
